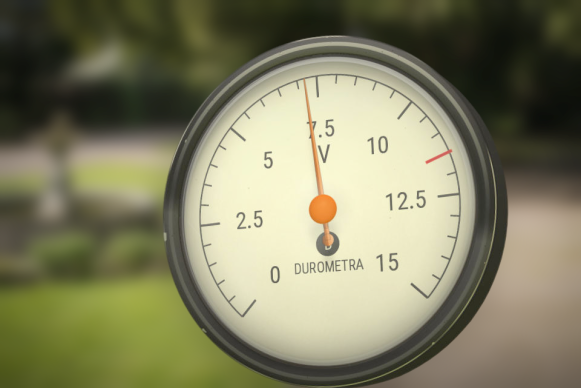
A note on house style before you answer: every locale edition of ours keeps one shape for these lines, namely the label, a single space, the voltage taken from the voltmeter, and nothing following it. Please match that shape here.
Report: 7.25 V
